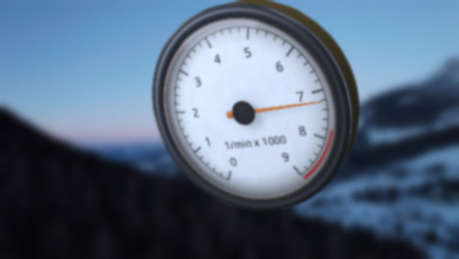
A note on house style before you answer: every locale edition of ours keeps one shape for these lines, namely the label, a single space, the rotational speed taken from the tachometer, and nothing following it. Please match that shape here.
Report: 7200 rpm
